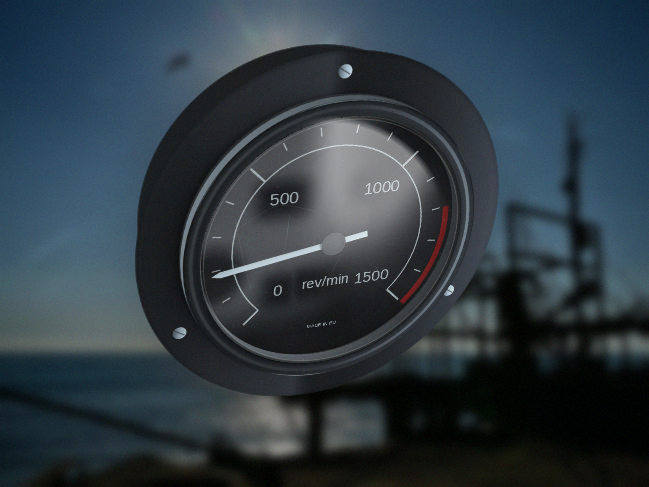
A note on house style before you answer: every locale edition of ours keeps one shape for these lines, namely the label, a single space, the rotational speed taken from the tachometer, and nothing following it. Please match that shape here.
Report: 200 rpm
